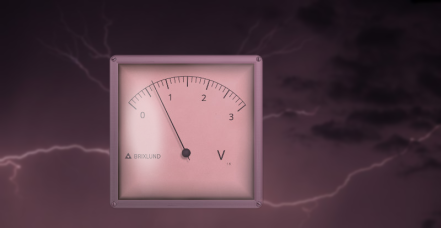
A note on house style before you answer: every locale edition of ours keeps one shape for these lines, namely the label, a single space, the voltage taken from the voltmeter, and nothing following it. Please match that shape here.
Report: 0.7 V
